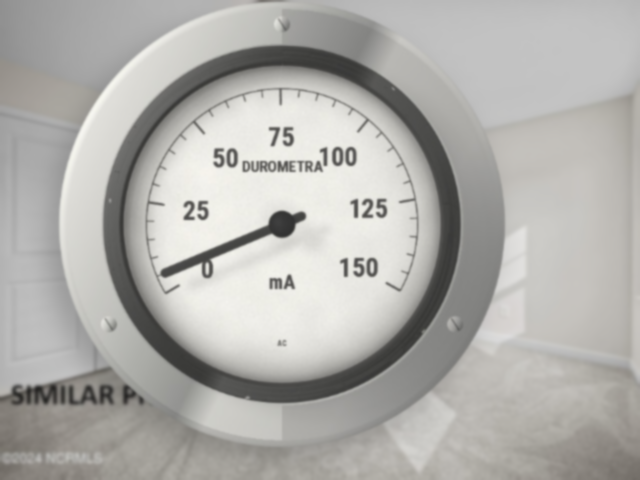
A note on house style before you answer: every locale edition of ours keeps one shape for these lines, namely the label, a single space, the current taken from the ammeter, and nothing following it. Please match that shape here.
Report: 5 mA
